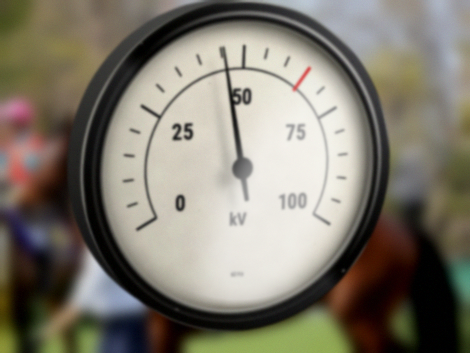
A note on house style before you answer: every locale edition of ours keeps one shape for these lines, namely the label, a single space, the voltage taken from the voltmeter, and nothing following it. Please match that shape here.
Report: 45 kV
